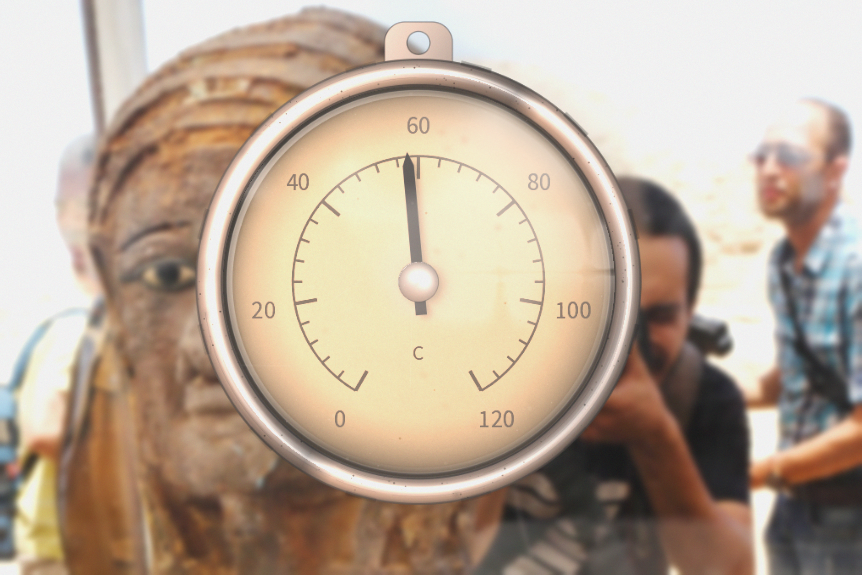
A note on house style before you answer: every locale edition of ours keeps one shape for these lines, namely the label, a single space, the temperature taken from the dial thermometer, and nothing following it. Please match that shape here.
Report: 58 °C
